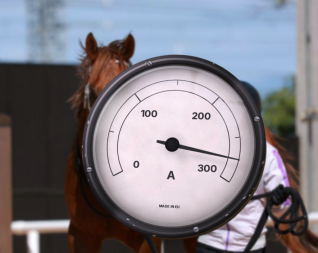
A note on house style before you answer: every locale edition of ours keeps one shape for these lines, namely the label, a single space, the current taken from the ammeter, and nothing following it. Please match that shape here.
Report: 275 A
